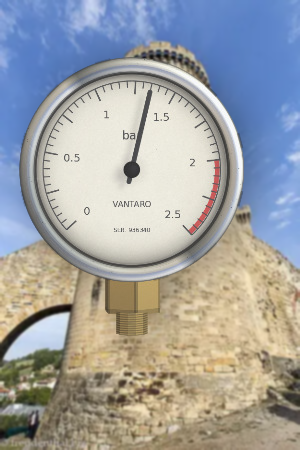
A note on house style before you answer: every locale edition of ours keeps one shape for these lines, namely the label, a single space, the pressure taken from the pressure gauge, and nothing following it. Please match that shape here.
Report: 1.35 bar
